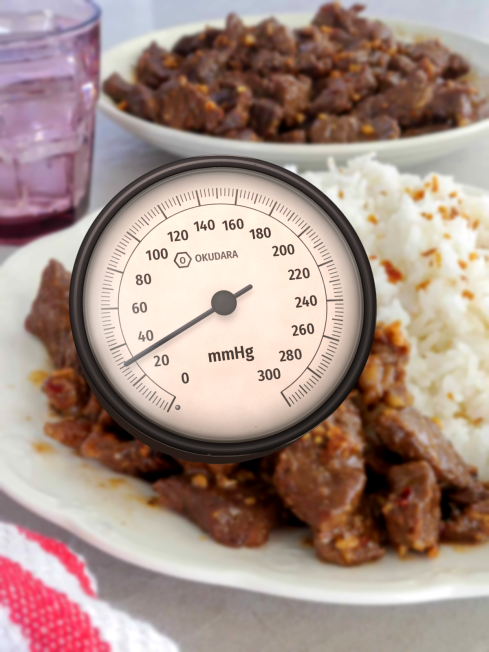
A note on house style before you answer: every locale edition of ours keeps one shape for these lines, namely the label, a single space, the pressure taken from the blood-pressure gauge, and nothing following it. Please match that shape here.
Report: 30 mmHg
